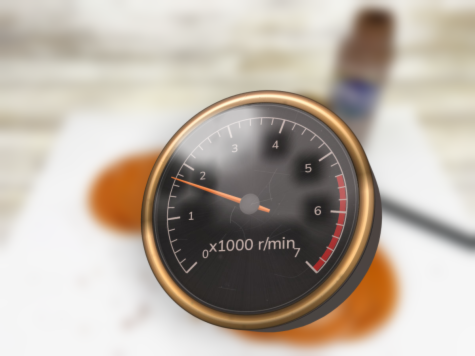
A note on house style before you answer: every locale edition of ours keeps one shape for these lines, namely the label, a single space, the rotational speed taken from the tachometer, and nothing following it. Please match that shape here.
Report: 1700 rpm
